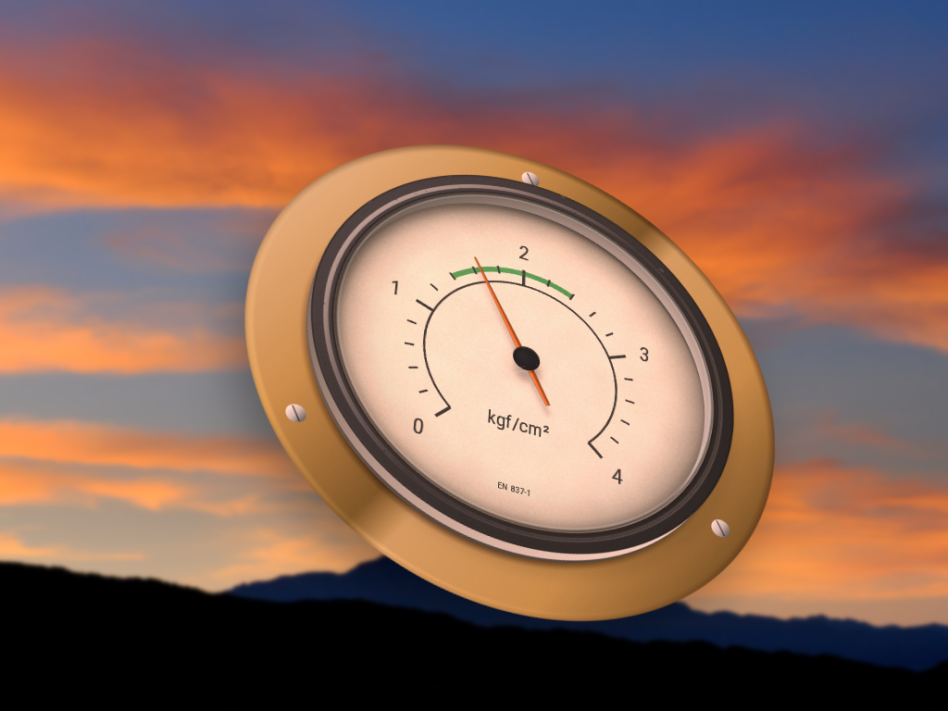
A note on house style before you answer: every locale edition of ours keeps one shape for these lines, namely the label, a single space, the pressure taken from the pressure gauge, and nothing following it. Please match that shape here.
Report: 1.6 kg/cm²
